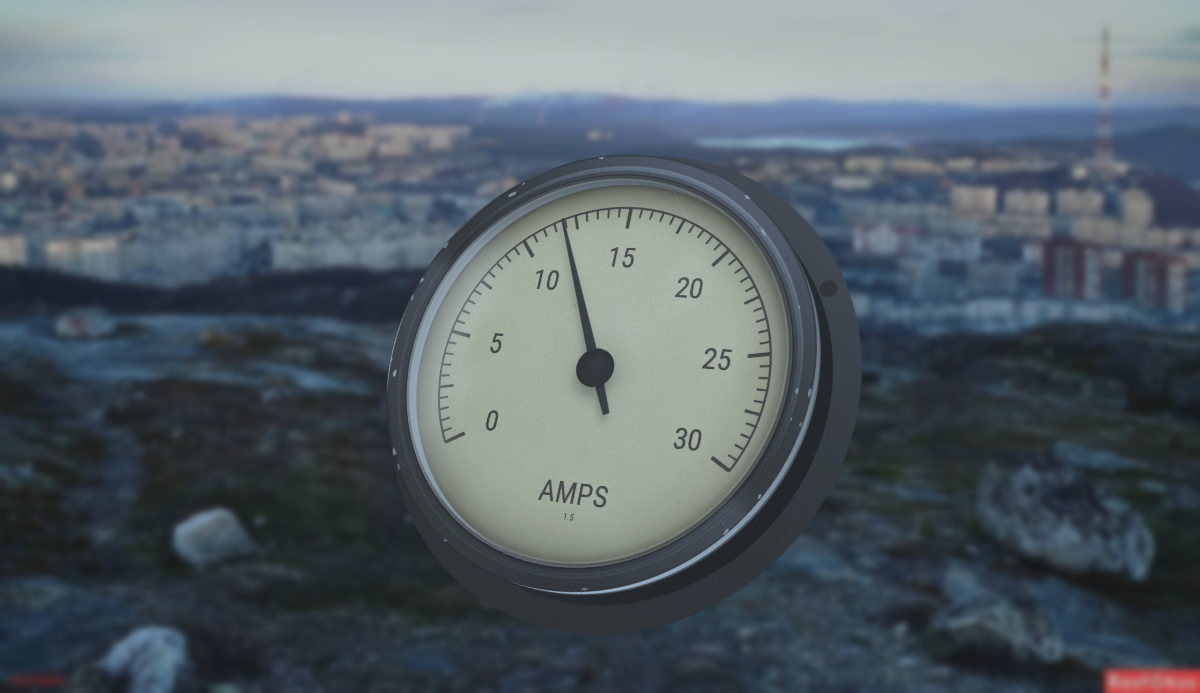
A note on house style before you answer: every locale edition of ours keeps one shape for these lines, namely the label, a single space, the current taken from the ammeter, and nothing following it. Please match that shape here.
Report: 12 A
